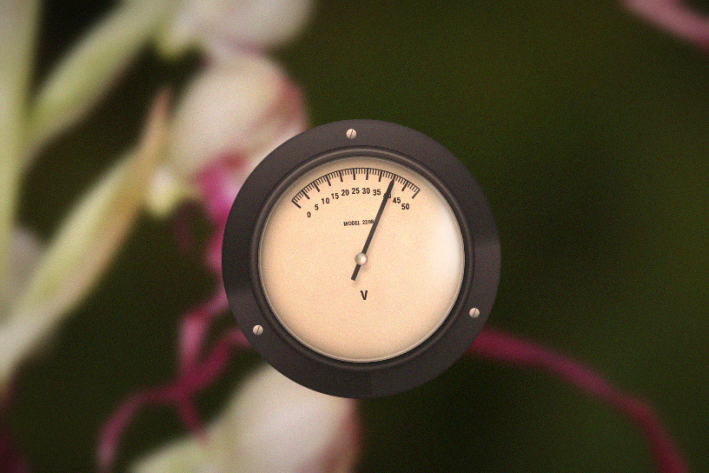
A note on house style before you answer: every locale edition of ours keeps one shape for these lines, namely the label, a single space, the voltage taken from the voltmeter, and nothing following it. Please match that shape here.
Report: 40 V
